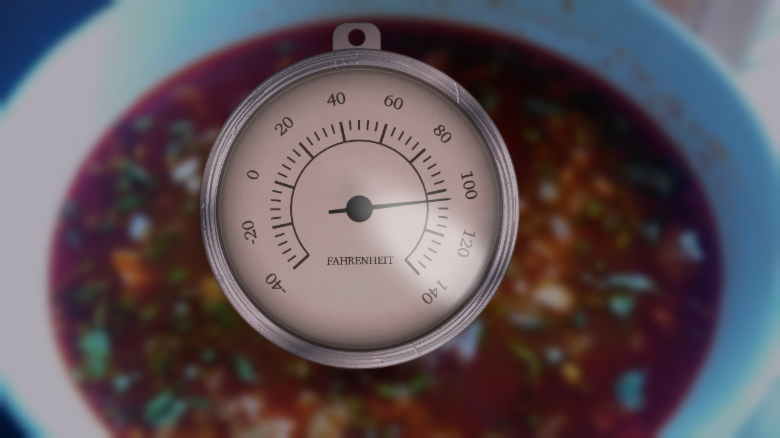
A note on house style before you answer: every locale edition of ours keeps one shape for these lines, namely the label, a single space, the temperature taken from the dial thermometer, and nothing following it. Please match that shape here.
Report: 104 °F
